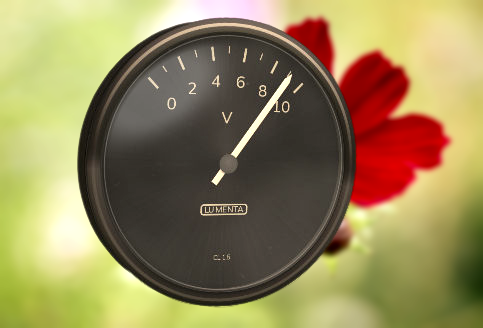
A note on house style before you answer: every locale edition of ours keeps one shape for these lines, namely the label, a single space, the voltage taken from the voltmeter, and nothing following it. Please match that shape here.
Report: 9 V
